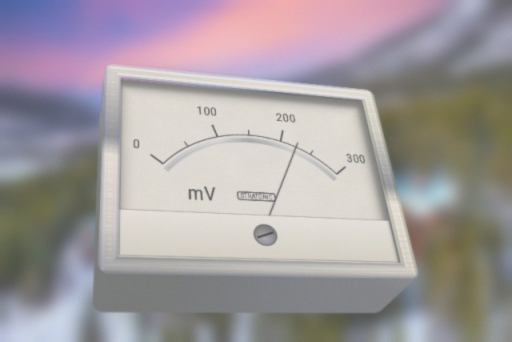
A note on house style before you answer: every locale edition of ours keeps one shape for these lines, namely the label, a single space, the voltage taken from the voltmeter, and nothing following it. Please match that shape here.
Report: 225 mV
